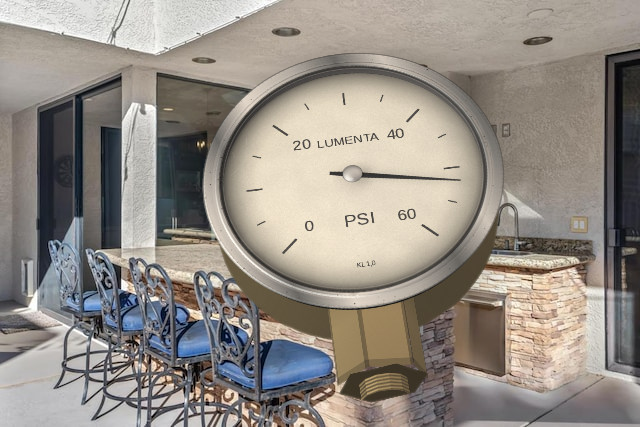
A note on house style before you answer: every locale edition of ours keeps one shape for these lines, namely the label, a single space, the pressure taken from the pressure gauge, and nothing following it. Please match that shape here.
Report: 52.5 psi
